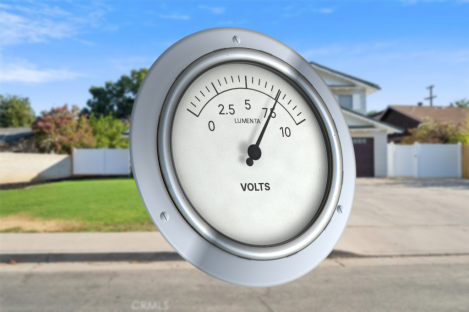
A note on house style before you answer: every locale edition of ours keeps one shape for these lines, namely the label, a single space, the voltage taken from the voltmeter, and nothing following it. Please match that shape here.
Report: 7.5 V
